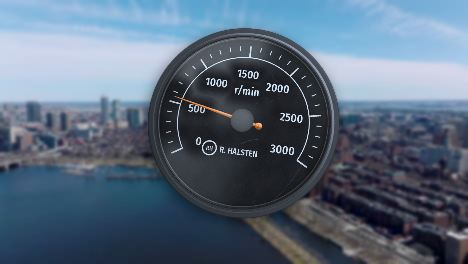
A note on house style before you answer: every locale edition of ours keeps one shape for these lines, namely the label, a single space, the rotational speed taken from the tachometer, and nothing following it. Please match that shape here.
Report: 550 rpm
